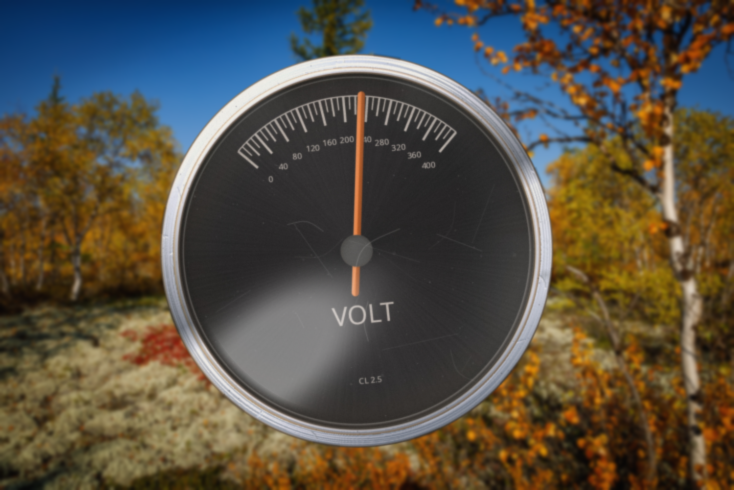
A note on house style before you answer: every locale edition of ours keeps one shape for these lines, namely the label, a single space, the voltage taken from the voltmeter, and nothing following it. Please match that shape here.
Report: 230 V
